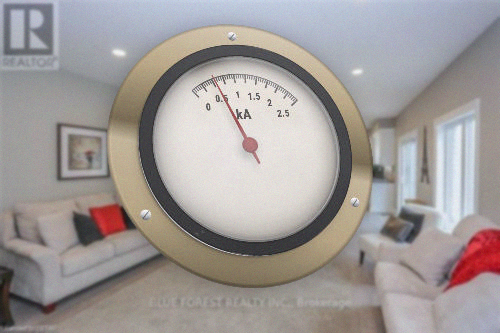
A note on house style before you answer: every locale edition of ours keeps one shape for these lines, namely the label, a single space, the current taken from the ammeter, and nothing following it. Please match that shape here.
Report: 0.5 kA
